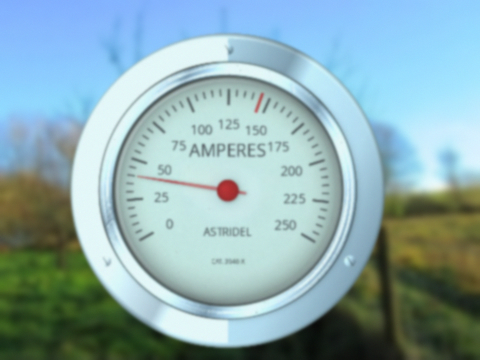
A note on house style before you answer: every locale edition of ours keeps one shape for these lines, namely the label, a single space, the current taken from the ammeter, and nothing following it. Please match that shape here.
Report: 40 A
